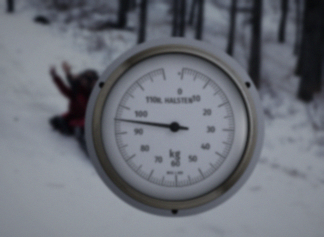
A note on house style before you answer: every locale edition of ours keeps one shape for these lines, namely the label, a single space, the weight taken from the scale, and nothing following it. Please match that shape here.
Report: 95 kg
